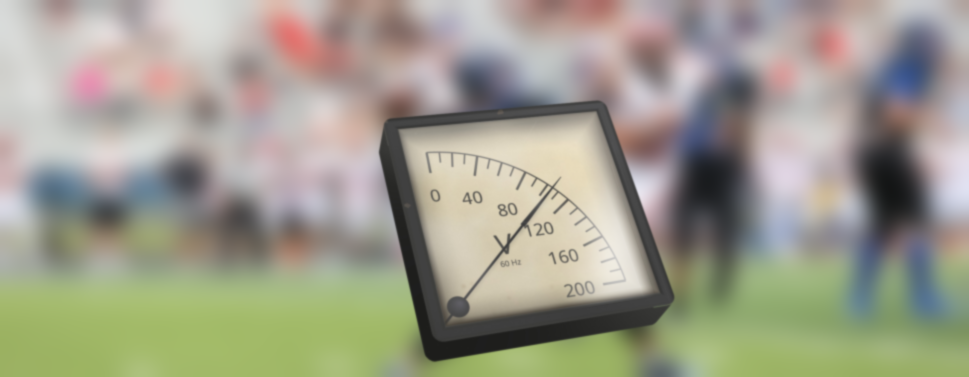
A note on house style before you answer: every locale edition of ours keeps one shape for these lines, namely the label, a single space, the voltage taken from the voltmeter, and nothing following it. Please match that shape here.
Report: 105 V
